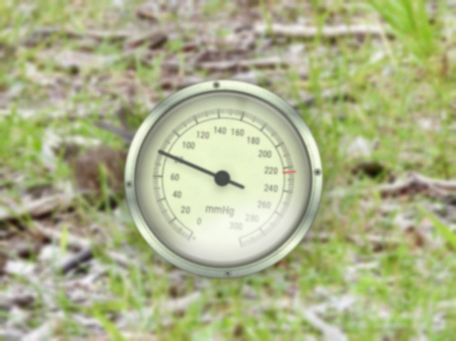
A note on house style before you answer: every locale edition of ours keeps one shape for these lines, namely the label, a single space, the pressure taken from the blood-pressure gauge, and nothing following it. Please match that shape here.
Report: 80 mmHg
